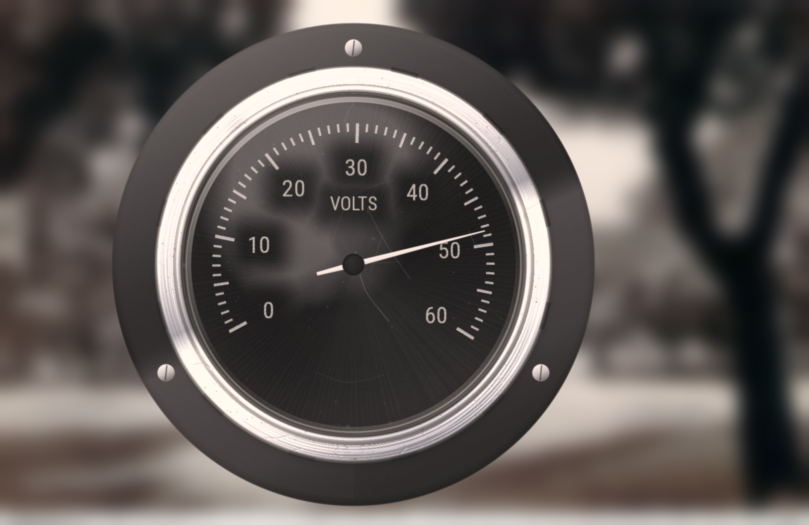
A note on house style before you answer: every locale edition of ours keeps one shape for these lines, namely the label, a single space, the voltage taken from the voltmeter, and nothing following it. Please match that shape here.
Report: 48.5 V
